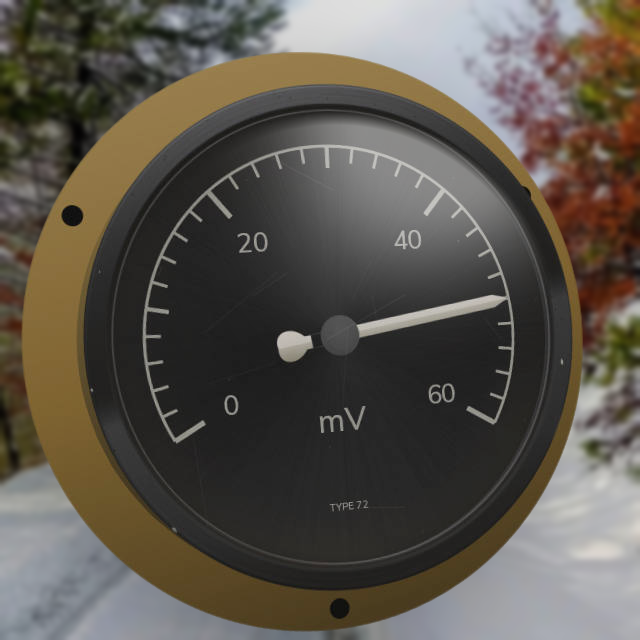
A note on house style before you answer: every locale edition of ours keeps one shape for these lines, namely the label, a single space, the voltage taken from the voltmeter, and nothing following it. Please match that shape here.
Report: 50 mV
